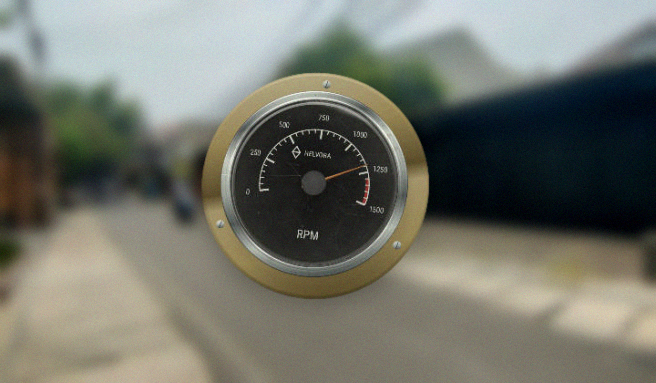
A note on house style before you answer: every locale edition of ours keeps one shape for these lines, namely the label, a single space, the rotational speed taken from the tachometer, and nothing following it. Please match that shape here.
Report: 1200 rpm
